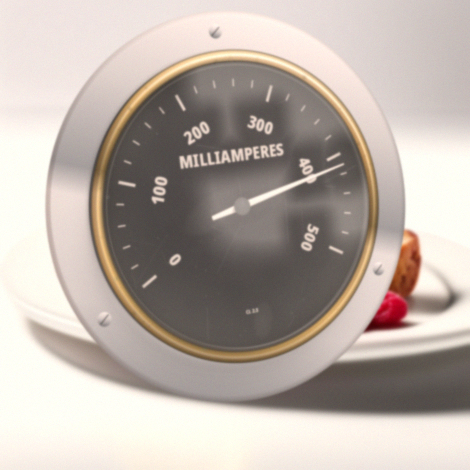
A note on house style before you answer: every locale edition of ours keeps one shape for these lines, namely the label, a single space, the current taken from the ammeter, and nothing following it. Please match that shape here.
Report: 410 mA
